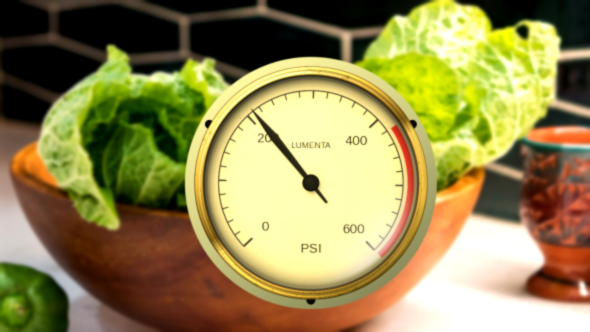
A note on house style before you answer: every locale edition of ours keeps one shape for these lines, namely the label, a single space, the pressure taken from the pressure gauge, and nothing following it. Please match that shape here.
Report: 210 psi
